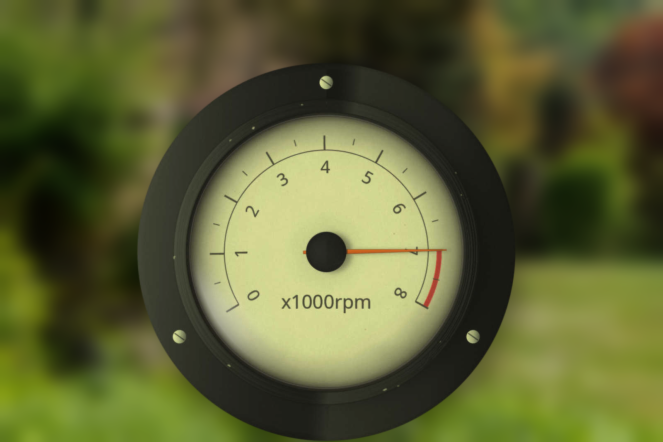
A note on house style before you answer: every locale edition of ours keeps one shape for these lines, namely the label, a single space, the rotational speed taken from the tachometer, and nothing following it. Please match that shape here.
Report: 7000 rpm
